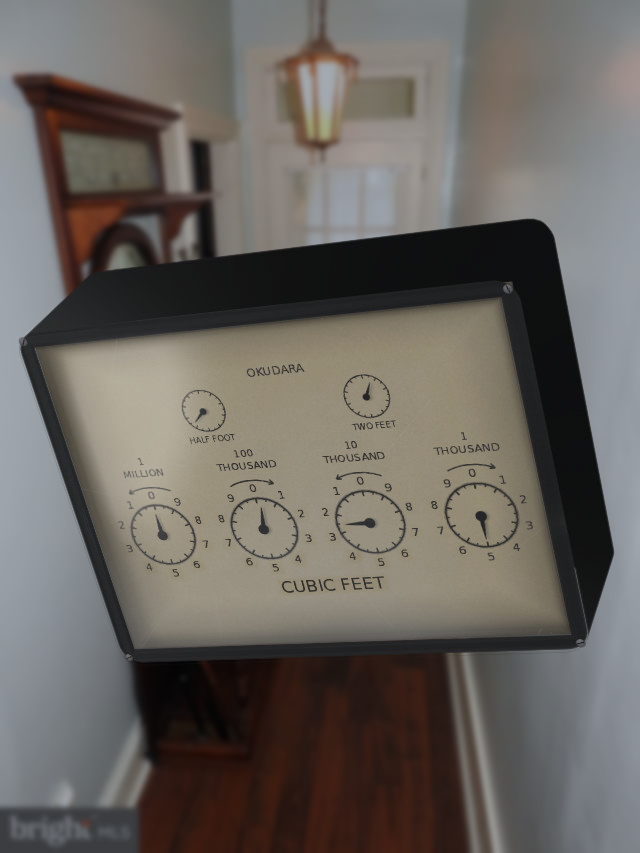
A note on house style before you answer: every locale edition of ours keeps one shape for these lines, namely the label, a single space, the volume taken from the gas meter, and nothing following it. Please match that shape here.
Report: 2500 ft³
